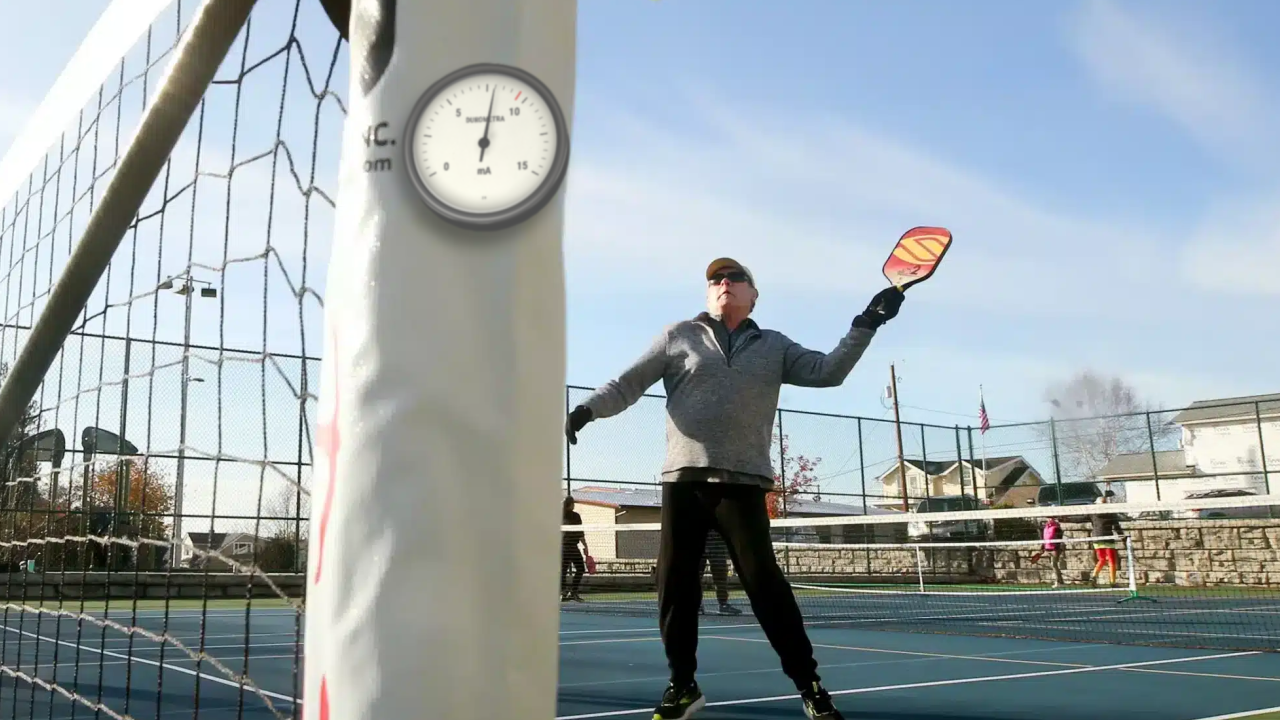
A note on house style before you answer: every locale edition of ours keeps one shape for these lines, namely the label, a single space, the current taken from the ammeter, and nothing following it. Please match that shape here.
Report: 8 mA
